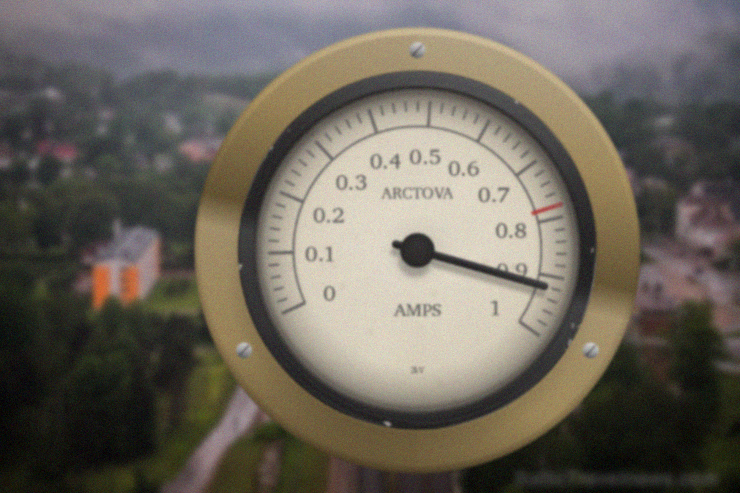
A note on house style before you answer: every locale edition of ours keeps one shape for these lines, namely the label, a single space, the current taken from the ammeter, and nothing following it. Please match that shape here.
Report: 0.92 A
